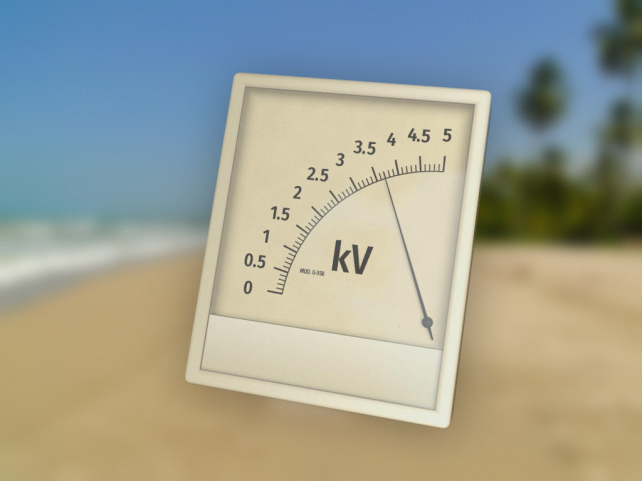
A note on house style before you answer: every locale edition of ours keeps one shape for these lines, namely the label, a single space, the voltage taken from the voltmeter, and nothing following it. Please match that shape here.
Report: 3.7 kV
